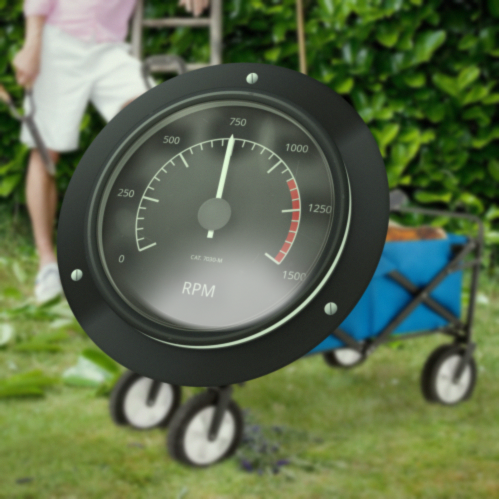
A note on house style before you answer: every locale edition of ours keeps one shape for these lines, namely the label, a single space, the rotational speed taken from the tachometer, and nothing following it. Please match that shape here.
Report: 750 rpm
